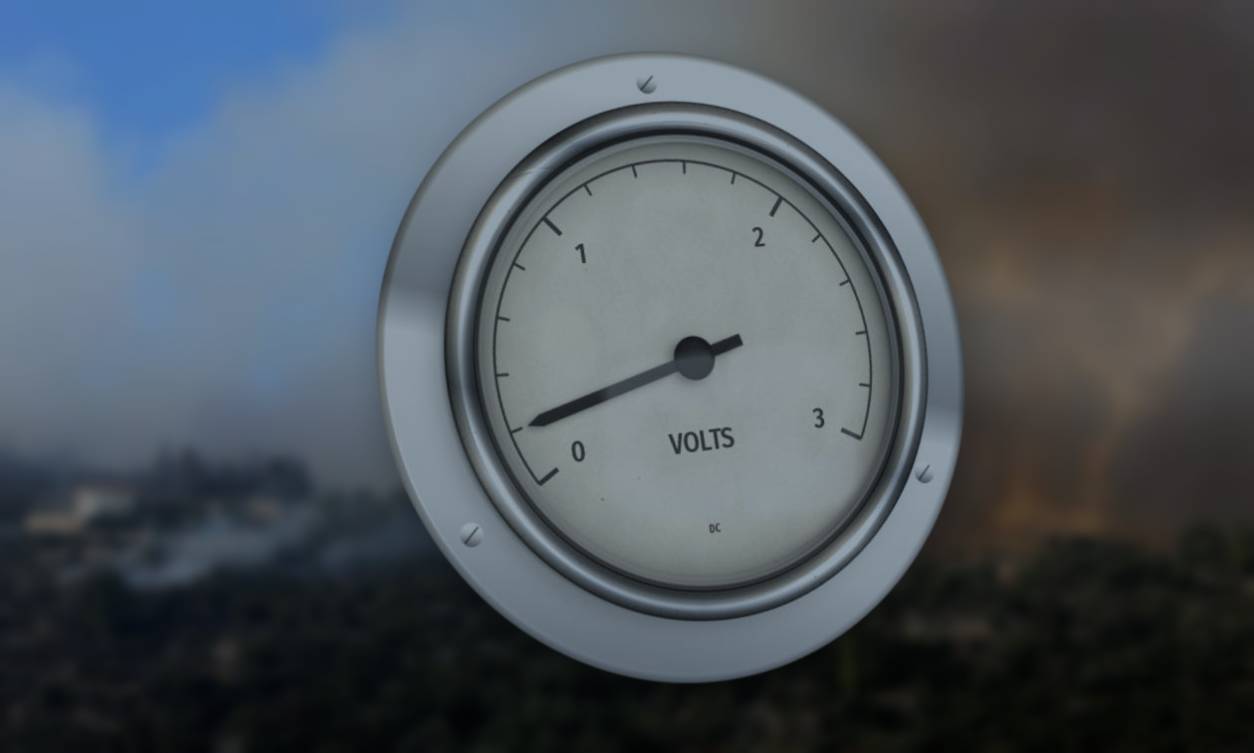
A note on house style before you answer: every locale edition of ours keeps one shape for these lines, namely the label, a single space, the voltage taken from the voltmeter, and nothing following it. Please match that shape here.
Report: 0.2 V
